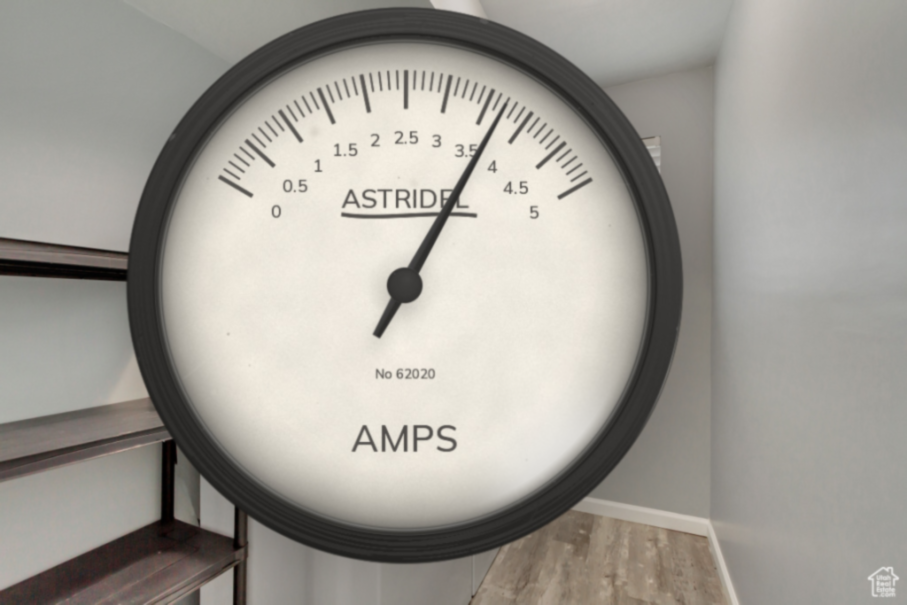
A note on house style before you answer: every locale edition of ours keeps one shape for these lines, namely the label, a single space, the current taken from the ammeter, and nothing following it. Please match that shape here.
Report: 3.7 A
